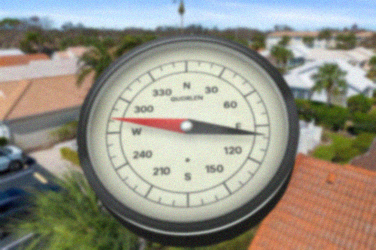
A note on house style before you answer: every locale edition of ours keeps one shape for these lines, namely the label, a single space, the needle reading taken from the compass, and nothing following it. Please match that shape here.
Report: 280 °
